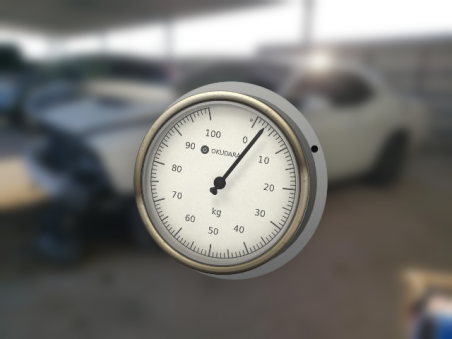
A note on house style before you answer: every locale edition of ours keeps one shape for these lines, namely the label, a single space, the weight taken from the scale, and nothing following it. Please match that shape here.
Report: 3 kg
